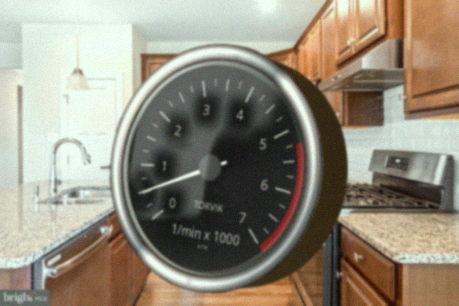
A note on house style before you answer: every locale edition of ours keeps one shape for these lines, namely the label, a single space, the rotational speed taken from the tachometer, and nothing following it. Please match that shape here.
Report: 500 rpm
